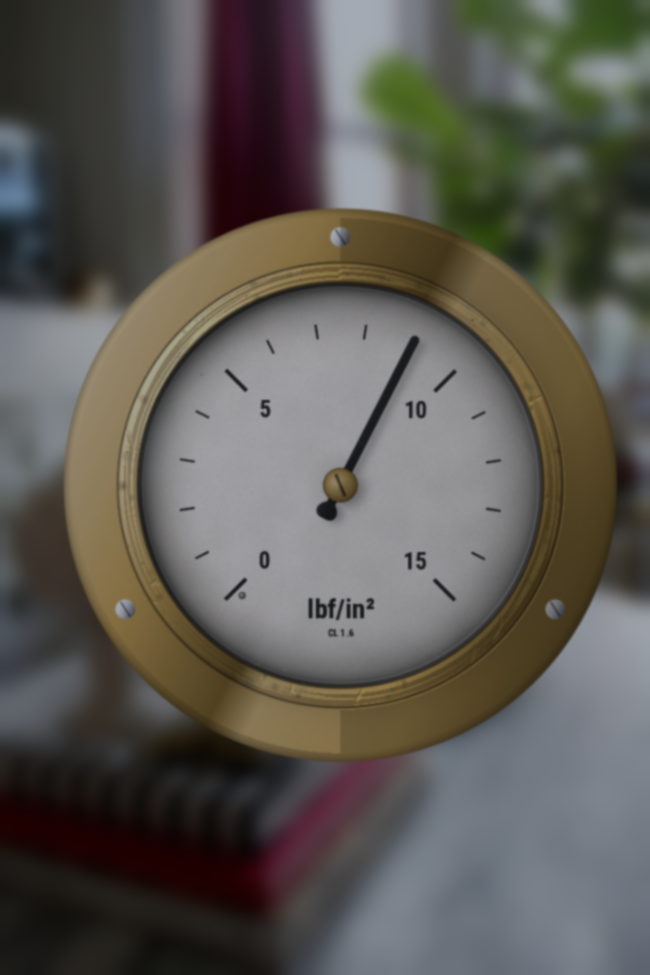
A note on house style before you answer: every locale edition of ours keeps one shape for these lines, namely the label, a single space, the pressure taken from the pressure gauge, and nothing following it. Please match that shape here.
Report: 9 psi
